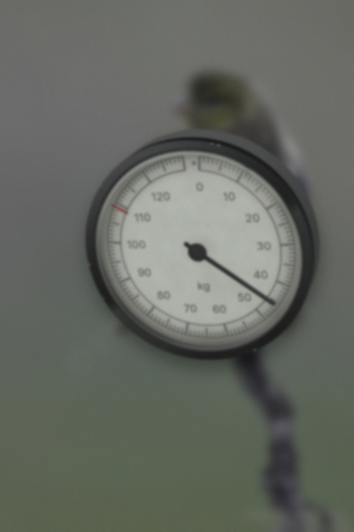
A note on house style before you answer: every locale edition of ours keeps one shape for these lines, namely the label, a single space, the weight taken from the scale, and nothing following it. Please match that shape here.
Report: 45 kg
